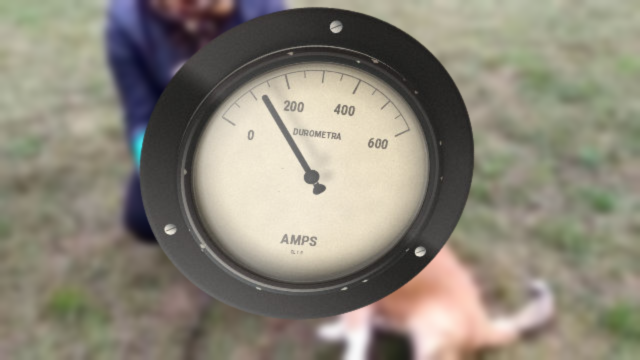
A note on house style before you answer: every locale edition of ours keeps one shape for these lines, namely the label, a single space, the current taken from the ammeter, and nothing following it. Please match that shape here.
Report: 125 A
